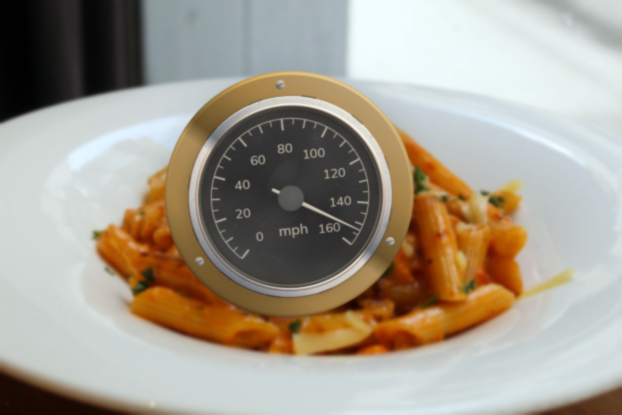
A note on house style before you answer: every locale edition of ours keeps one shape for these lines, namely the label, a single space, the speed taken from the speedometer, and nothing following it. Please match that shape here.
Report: 152.5 mph
